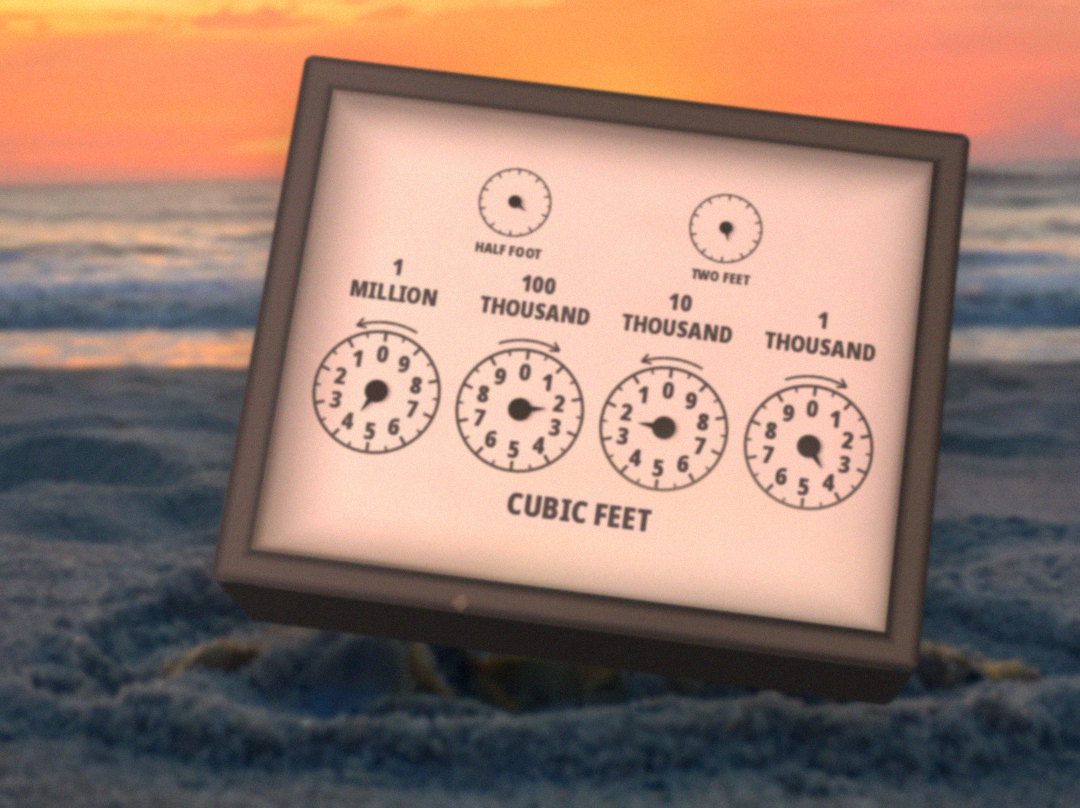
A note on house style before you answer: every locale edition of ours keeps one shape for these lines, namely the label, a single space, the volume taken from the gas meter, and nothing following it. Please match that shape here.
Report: 422400 ft³
